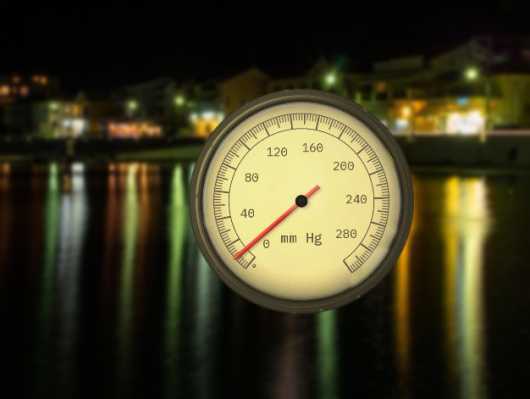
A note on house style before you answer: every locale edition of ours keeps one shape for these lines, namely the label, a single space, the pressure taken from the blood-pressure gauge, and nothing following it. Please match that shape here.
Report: 10 mmHg
